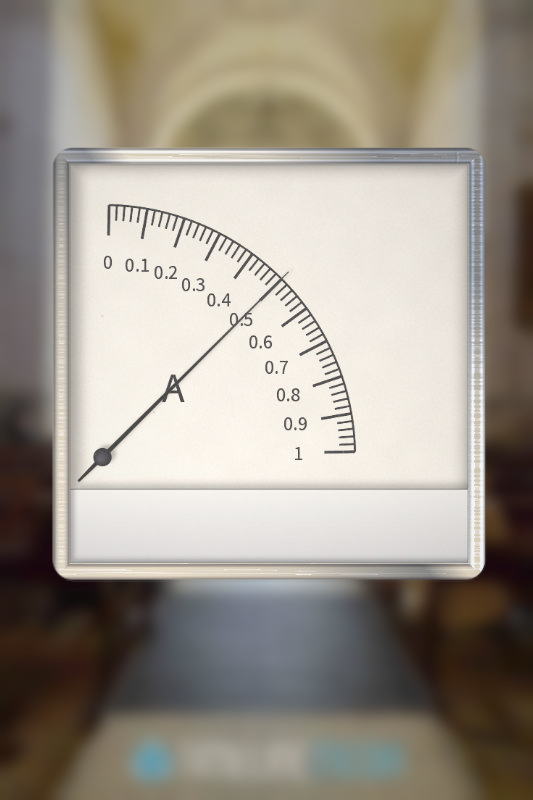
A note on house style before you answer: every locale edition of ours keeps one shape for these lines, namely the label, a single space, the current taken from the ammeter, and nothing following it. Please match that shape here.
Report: 0.5 A
